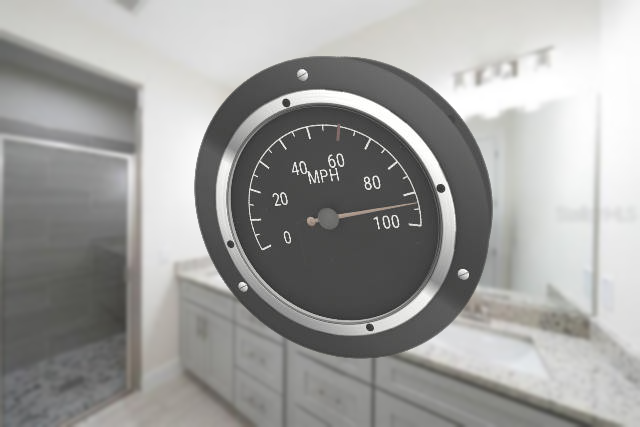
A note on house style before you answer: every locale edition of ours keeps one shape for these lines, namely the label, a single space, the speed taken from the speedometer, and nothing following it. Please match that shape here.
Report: 92.5 mph
